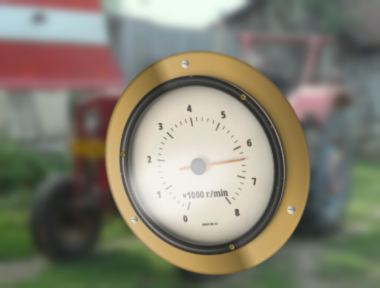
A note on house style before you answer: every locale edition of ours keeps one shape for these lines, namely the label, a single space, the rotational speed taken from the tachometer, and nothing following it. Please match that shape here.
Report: 6400 rpm
